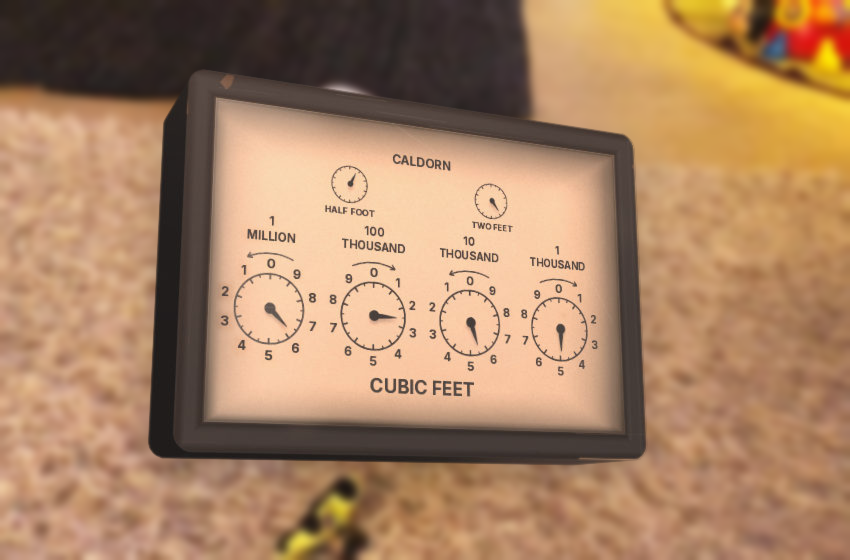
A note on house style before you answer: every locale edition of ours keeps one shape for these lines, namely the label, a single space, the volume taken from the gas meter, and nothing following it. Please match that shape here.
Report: 625500 ft³
